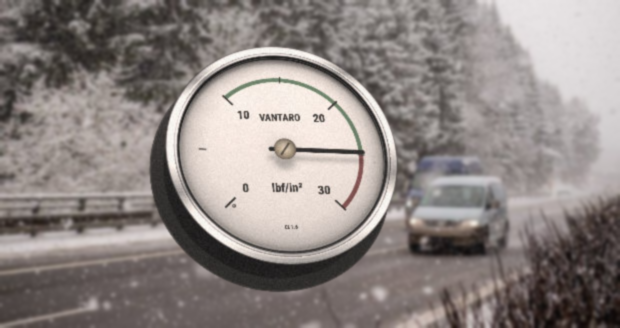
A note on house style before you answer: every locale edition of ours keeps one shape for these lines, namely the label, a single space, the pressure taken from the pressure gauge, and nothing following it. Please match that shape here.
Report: 25 psi
